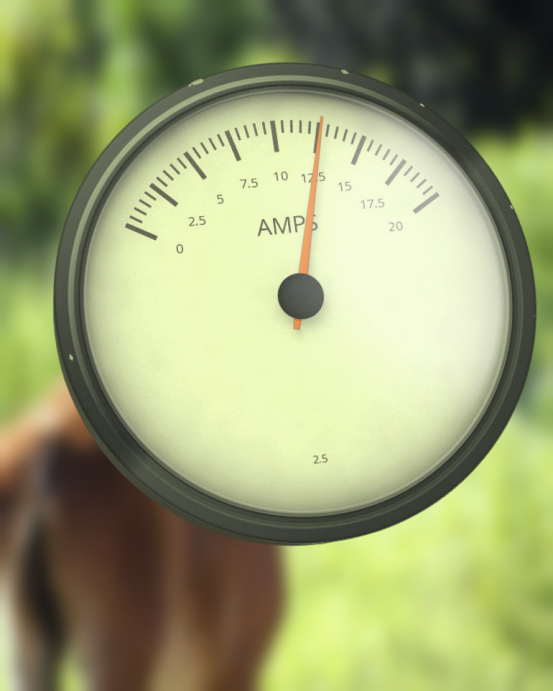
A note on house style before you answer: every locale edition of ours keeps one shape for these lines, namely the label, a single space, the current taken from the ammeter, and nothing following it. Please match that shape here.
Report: 12.5 A
